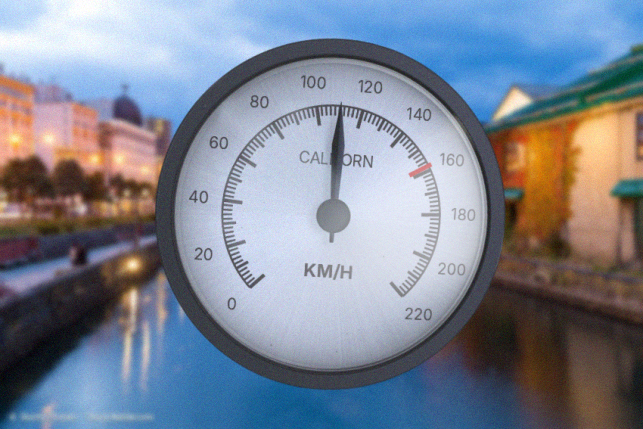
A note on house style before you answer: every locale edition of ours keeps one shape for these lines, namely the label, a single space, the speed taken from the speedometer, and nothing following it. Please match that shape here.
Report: 110 km/h
